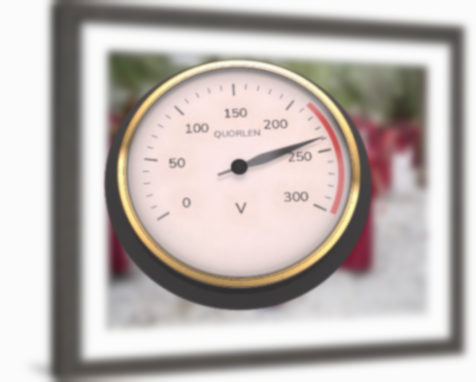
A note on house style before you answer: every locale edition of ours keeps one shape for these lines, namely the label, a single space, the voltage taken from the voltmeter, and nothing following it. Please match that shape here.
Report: 240 V
